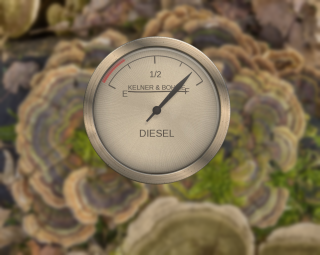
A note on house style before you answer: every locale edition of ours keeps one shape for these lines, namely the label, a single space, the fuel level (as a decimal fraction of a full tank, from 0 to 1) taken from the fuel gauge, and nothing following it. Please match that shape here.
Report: 0.875
